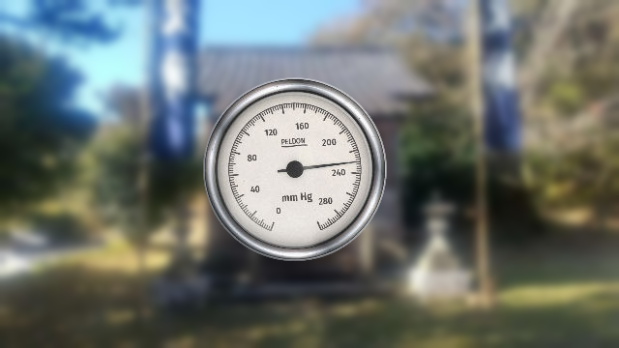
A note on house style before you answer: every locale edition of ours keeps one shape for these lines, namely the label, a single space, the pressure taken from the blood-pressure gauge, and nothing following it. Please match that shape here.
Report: 230 mmHg
